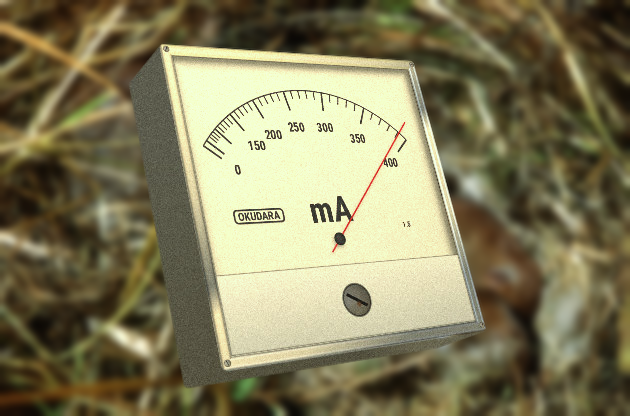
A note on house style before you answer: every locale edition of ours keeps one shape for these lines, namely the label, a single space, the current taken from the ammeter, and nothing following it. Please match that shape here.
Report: 390 mA
